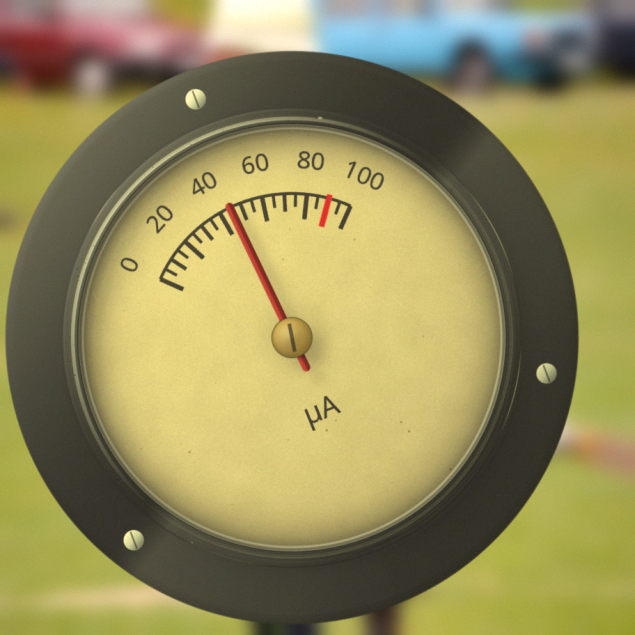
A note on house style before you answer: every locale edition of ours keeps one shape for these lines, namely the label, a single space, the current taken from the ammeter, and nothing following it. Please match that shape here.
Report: 45 µA
